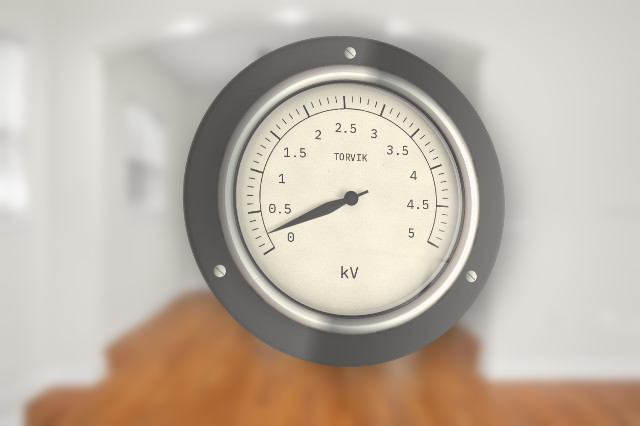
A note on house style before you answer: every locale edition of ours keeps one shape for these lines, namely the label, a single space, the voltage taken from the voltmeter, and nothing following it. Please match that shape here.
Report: 0.2 kV
